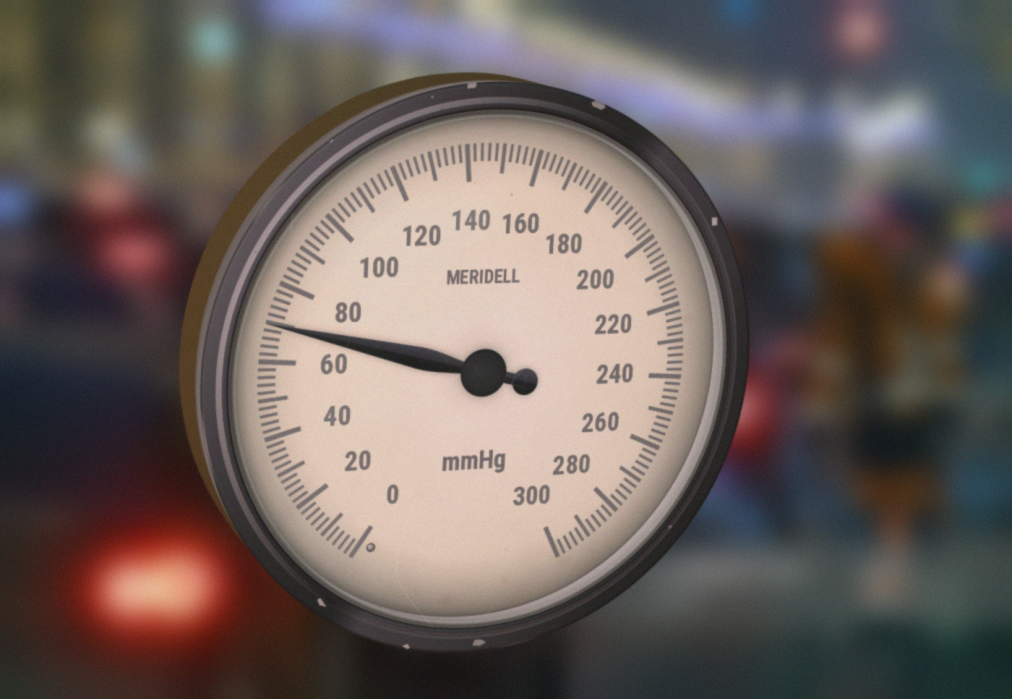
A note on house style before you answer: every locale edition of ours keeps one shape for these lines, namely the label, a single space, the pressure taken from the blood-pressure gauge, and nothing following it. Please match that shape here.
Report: 70 mmHg
